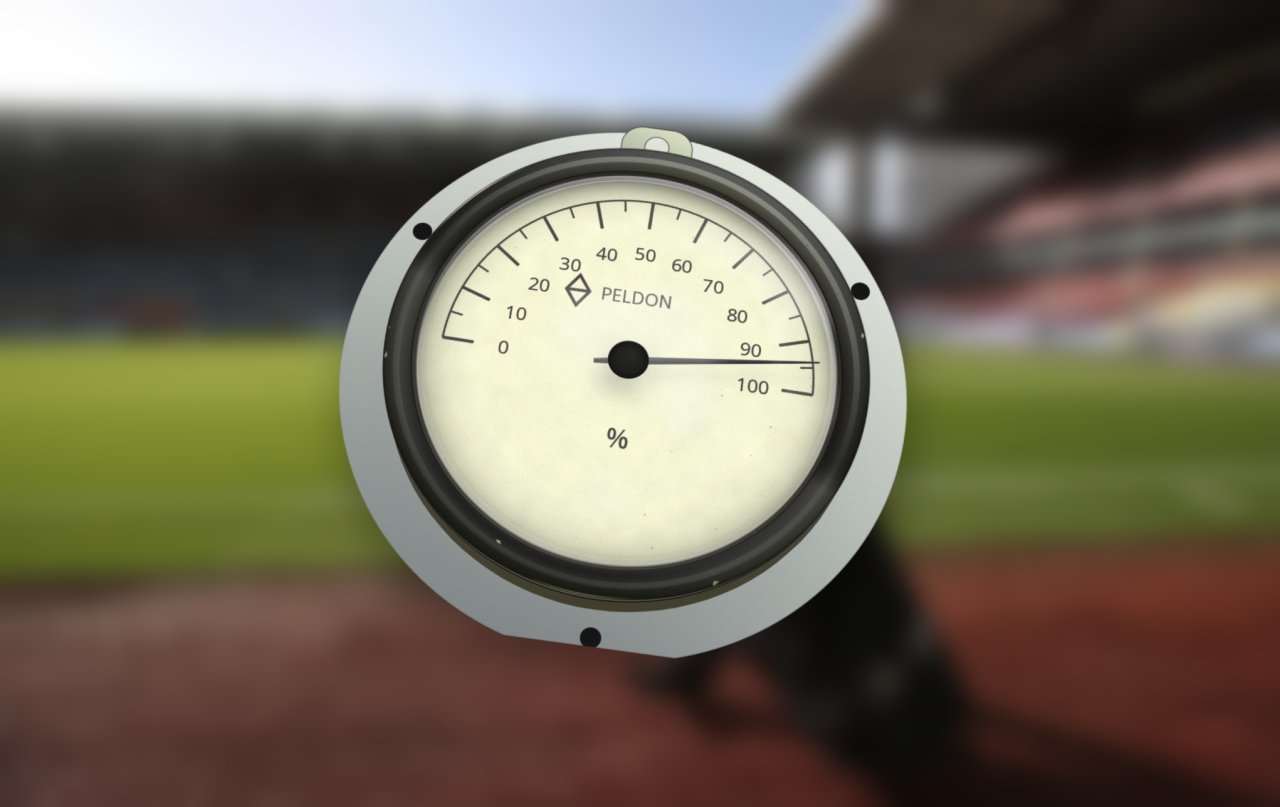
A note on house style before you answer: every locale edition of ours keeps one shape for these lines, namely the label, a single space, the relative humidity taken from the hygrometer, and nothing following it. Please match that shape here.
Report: 95 %
